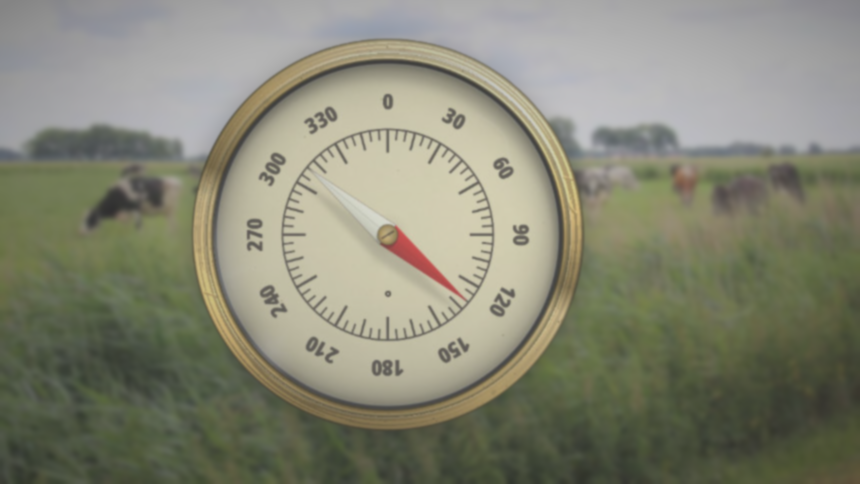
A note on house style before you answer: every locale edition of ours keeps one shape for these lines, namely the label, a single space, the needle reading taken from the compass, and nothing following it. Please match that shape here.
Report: 130 °
